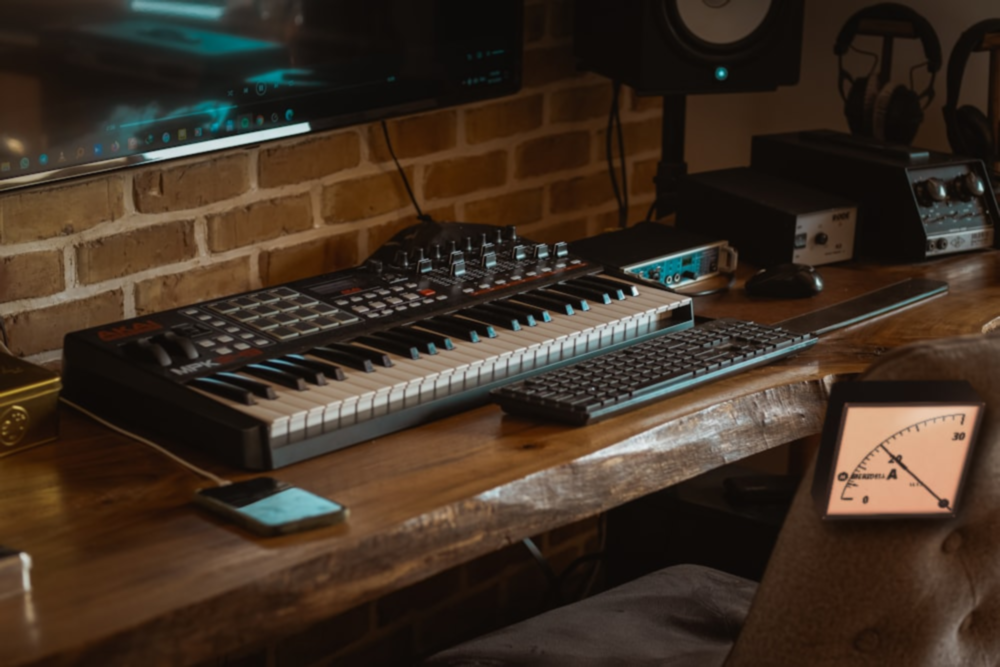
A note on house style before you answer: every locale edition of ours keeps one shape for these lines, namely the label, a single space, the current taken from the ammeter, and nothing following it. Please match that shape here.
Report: 20 A
